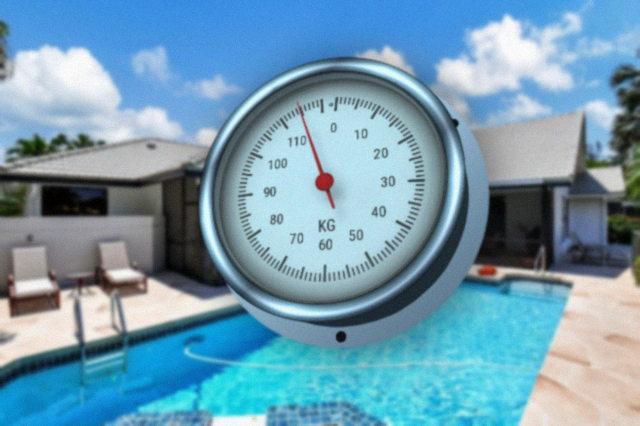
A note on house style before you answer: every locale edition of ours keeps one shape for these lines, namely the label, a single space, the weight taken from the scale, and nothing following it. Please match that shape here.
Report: 115 kg
